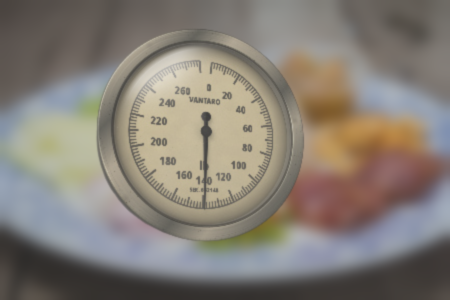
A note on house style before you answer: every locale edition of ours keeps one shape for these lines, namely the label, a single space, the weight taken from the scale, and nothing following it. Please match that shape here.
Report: 140 lb
